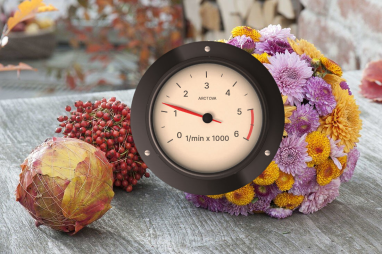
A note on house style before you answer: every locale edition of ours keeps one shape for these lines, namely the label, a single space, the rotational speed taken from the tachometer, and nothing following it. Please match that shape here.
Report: 1250 rpm
